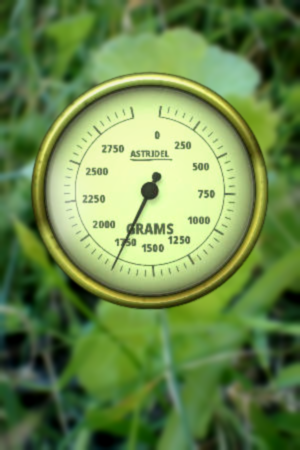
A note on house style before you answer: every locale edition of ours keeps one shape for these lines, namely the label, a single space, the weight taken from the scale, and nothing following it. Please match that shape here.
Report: 1750 g
